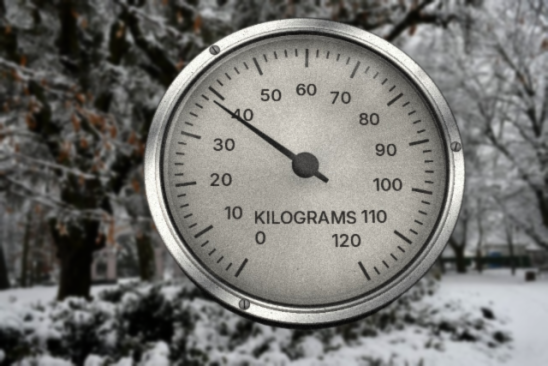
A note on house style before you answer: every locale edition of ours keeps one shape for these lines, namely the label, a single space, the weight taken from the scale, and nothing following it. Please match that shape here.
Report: 38 kg
